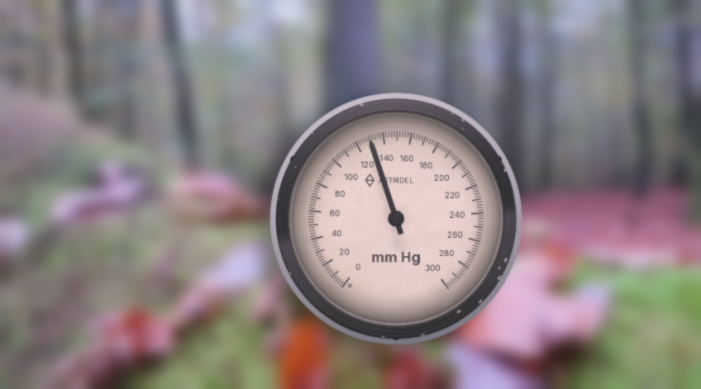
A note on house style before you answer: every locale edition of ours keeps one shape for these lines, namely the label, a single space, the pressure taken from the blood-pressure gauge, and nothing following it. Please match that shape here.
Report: 130 mmHg
